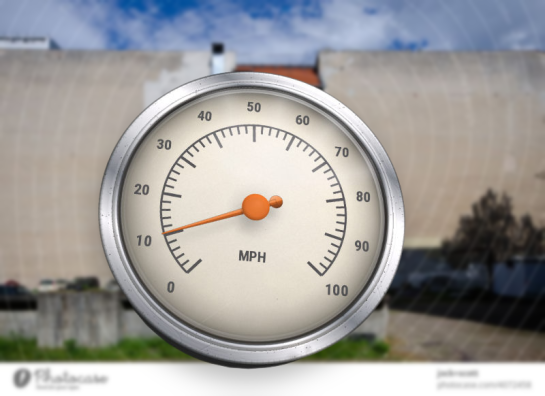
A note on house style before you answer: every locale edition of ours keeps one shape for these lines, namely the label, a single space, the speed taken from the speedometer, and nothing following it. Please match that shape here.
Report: 10 mph
